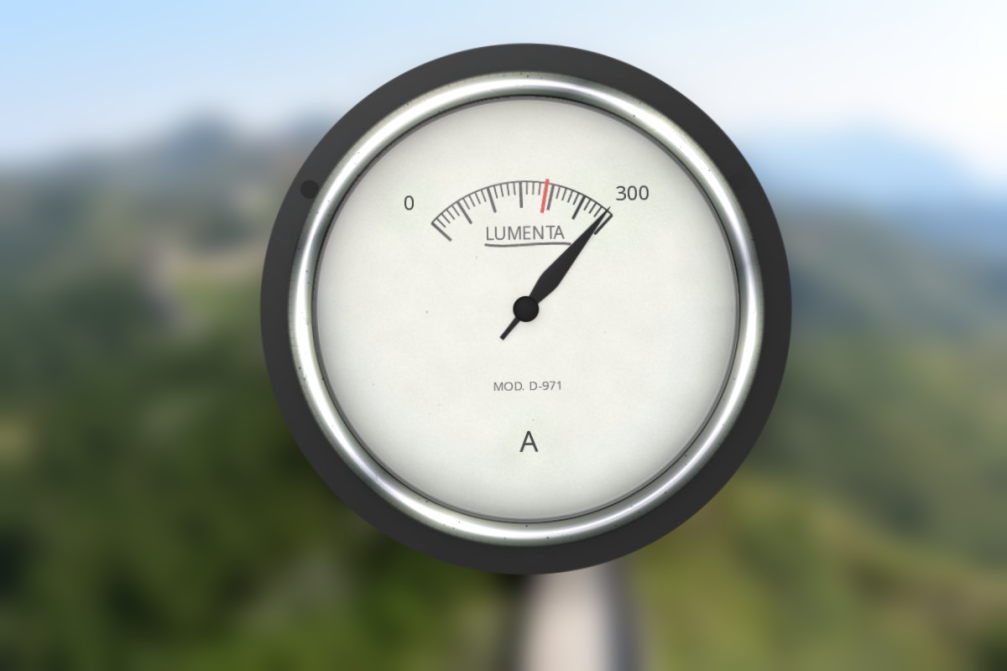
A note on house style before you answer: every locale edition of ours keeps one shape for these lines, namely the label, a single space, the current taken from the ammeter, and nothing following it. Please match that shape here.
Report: 290 A
